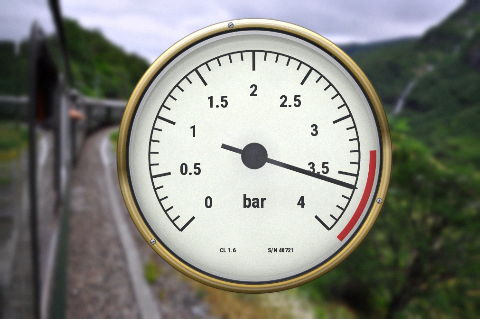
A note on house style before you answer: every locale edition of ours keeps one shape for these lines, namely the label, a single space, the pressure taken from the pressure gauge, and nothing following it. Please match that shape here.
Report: 3.6 bar
